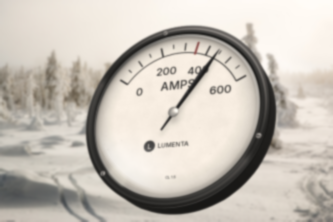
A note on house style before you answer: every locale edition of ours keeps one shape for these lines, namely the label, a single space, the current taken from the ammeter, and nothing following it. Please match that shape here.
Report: 450 A
